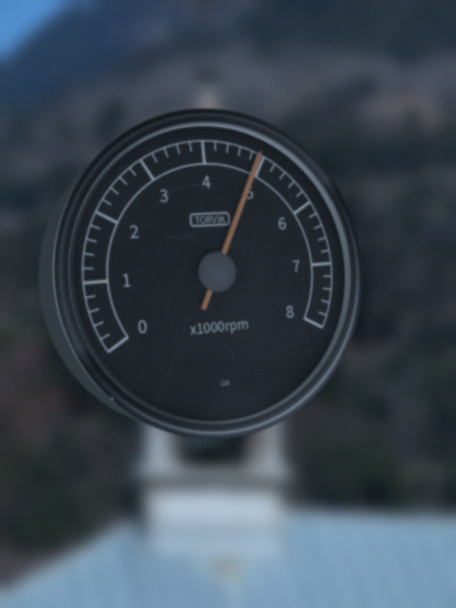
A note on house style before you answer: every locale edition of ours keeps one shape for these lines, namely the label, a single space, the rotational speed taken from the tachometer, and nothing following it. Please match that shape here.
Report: 4900 rpm
